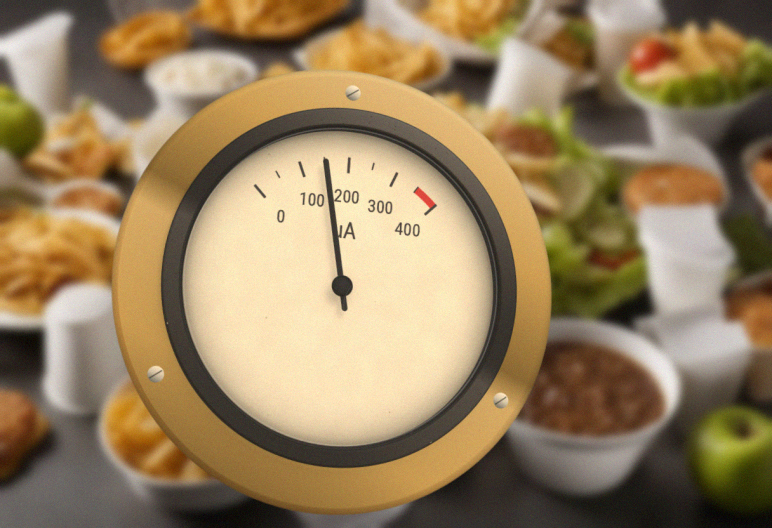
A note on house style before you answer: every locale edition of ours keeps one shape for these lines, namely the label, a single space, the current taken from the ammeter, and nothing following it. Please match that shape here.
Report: 150 µA
